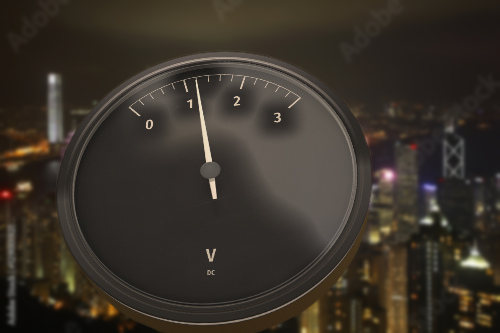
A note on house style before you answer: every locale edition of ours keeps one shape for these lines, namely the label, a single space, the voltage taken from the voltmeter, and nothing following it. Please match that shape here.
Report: 1.2 V
